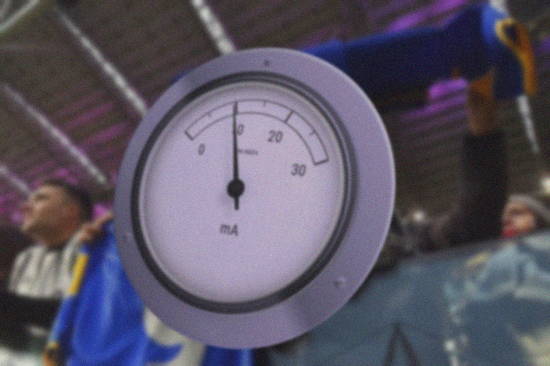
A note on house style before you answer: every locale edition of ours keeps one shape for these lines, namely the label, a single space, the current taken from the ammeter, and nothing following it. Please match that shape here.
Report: 10 mA
